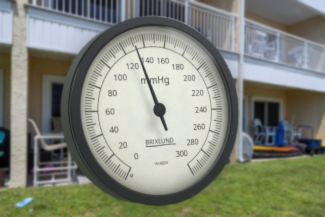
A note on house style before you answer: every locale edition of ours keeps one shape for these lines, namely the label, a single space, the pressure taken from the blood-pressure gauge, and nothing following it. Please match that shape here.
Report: 130 mmHg
